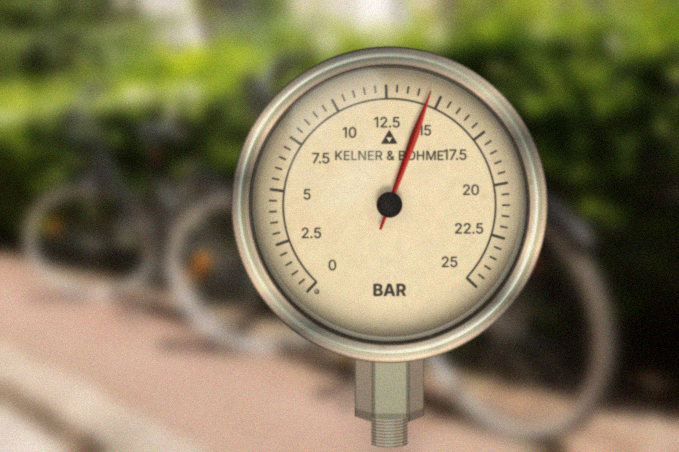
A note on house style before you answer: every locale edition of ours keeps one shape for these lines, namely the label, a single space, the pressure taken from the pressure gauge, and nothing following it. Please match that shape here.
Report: 14.5 bar
